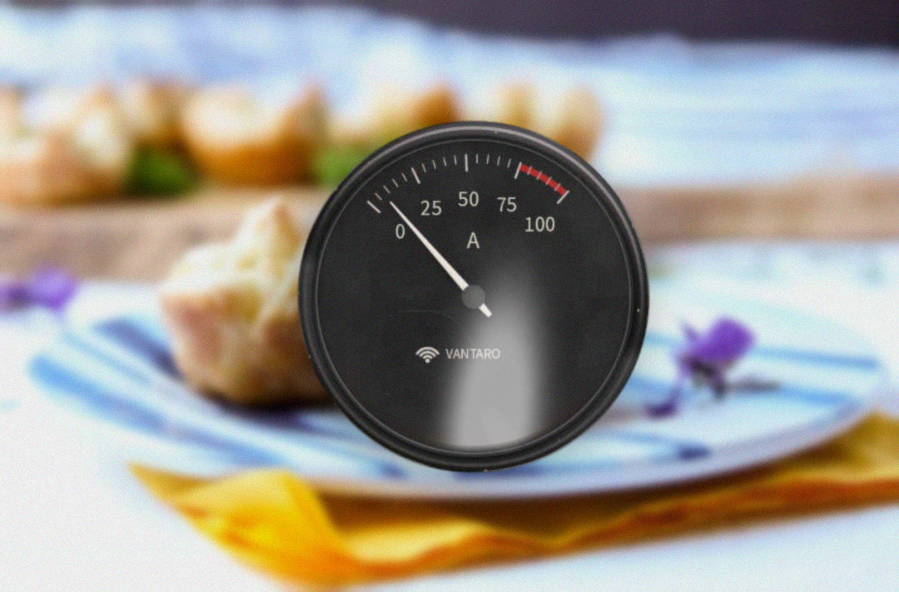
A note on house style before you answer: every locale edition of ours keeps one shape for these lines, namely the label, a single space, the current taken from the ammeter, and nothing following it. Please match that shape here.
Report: 7.5 A
